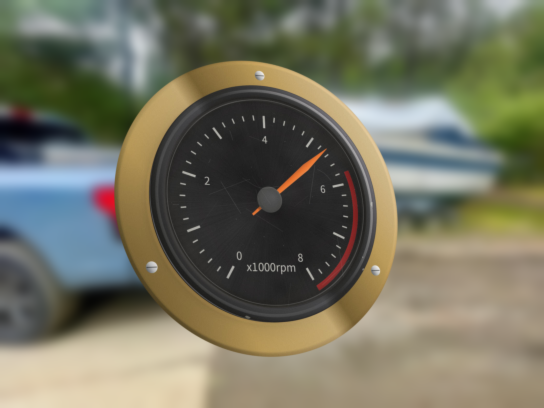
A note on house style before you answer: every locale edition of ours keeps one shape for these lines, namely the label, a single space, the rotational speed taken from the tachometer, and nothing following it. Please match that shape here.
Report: 5300 rpm
